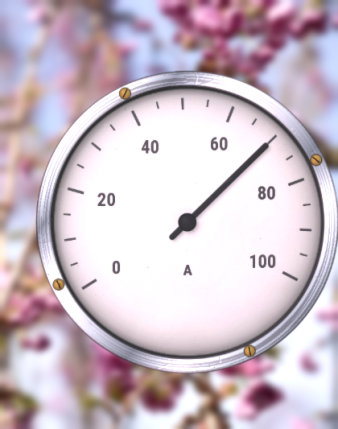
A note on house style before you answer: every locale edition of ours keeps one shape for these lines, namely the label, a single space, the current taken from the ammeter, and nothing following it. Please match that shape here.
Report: 70 A
